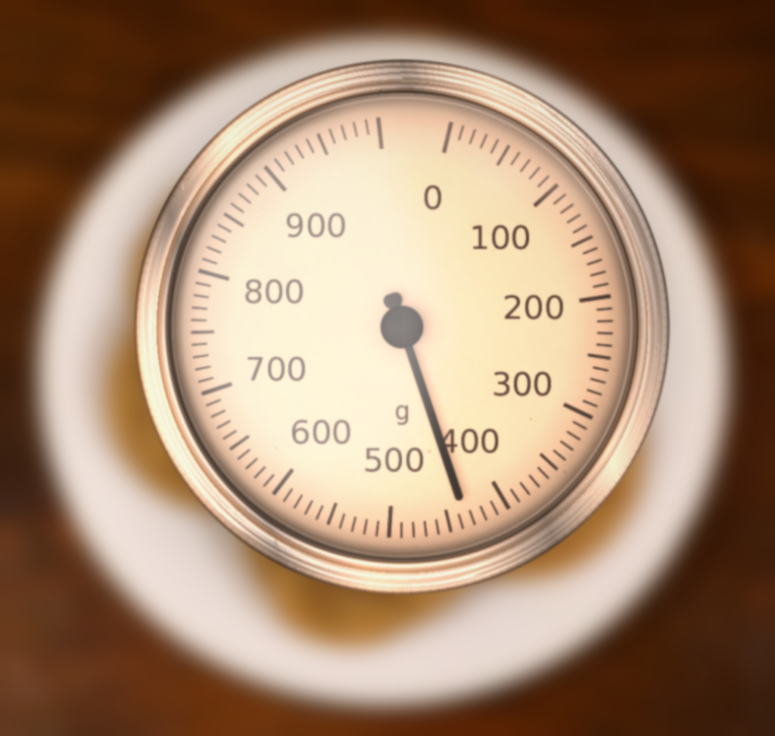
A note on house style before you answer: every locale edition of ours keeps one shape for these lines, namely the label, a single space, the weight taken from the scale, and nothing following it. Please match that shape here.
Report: 435 g
